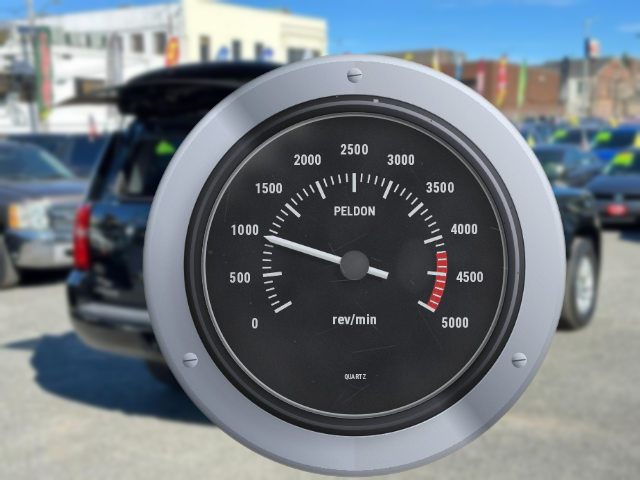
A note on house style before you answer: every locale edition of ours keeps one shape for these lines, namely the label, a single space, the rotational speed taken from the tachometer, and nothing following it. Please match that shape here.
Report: 1000 rpm
